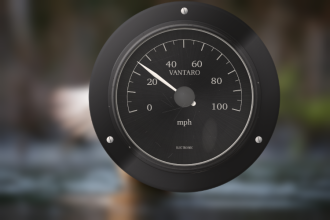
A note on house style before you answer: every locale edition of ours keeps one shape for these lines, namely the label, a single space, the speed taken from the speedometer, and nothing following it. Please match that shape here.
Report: 25 mph
